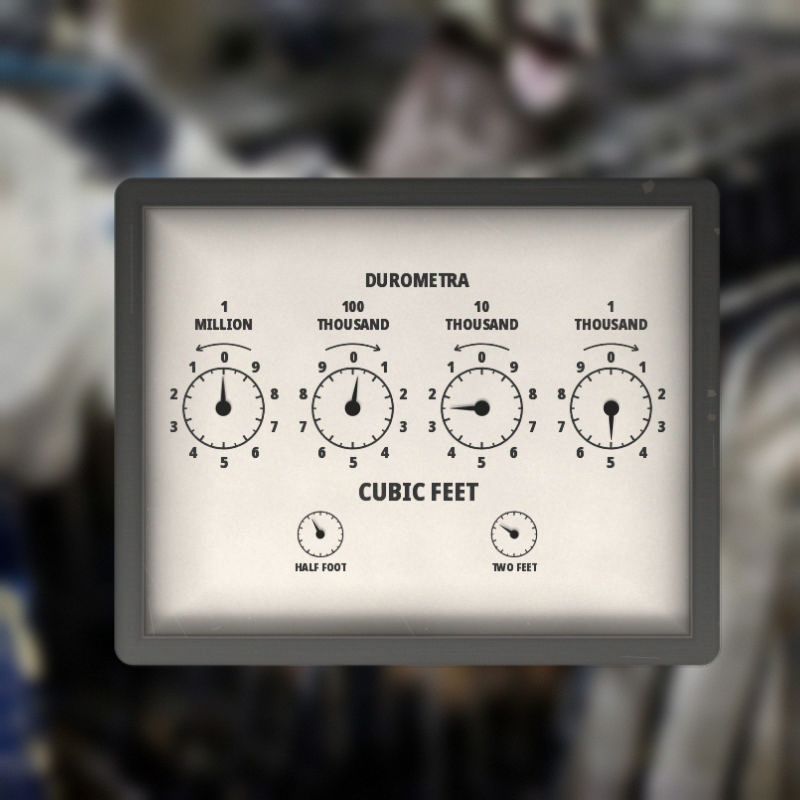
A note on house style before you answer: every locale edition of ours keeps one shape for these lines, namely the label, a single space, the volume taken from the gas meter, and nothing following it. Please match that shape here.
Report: 2500 ft³
